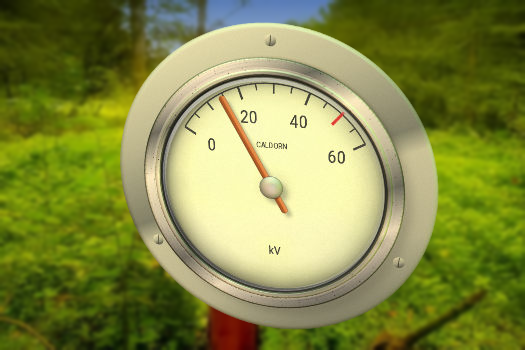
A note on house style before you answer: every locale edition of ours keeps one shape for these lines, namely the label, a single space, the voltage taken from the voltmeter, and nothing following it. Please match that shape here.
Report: 15 kV
